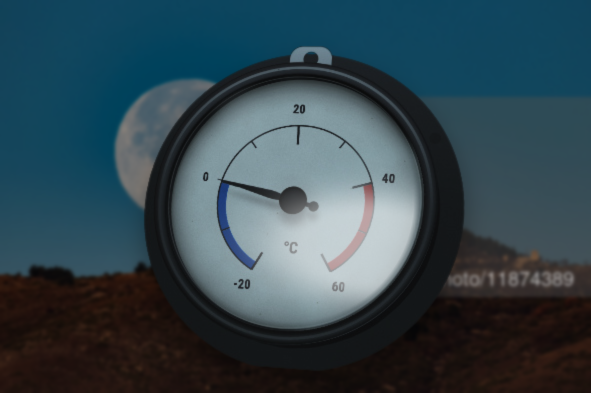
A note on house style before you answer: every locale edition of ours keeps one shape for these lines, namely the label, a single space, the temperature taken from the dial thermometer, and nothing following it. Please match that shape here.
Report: 0 °C
